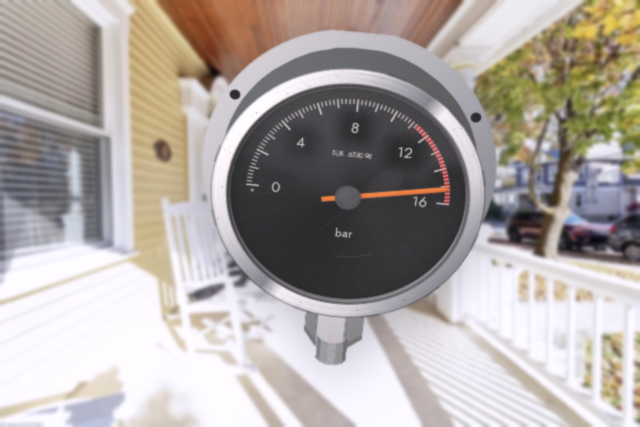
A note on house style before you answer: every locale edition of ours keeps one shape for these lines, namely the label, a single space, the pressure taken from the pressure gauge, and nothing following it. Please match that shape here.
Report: 15 bar
